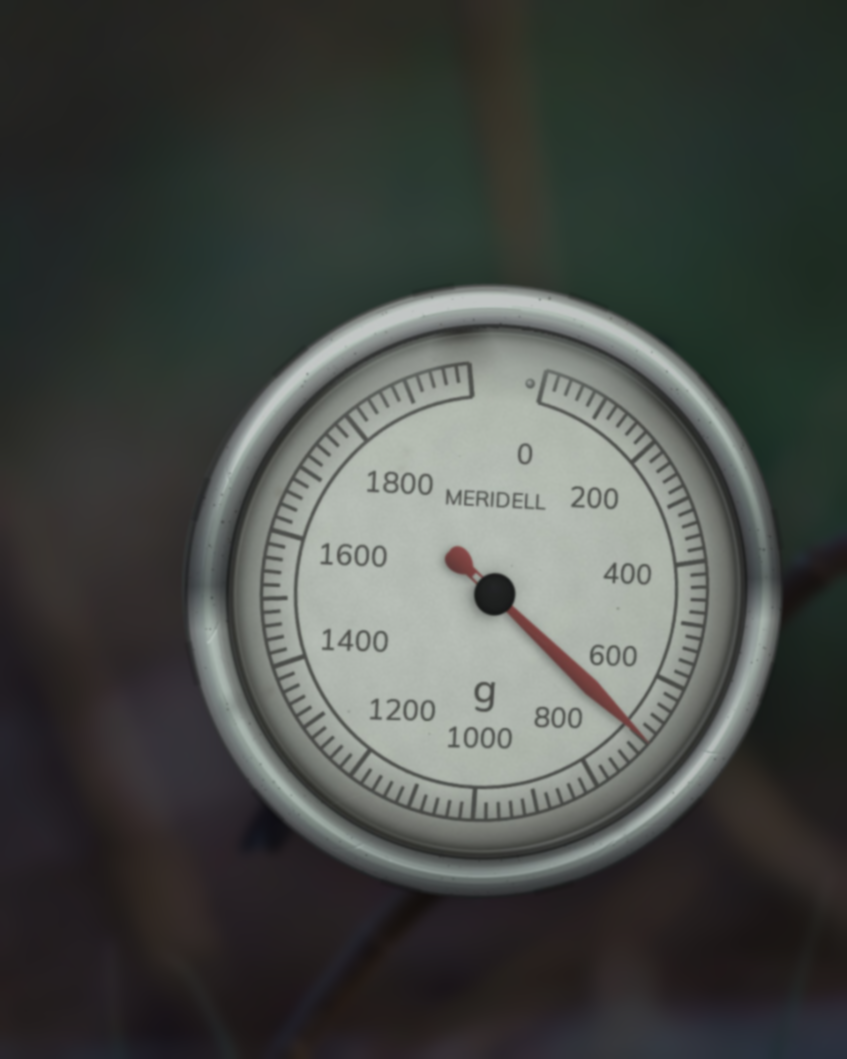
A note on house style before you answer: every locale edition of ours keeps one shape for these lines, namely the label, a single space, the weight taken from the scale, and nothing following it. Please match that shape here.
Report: 700 g
